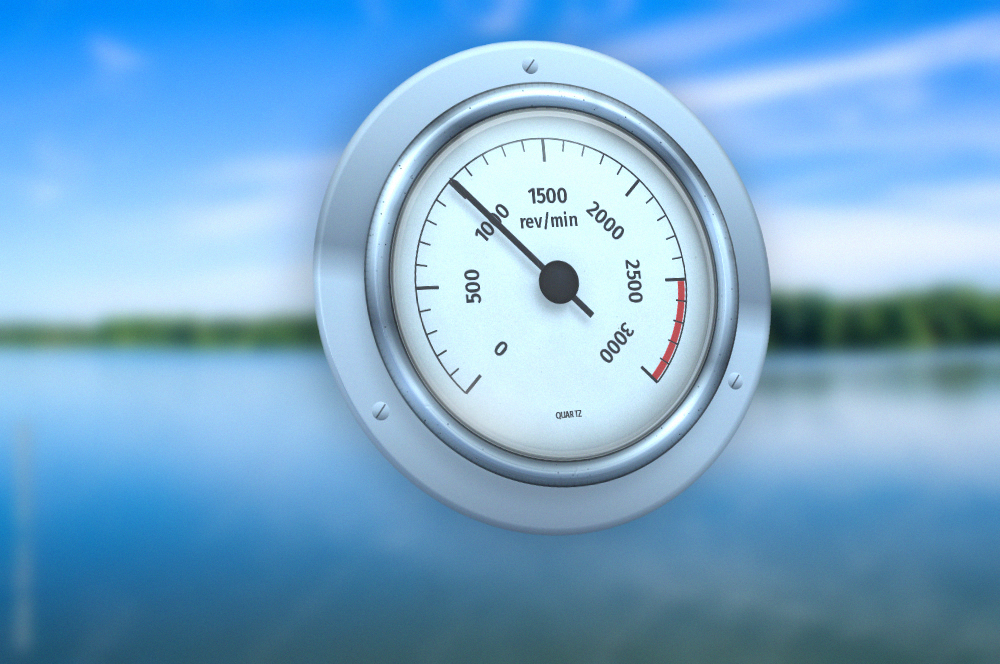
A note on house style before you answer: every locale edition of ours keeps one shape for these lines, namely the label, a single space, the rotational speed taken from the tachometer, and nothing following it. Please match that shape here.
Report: 1000 rpm
